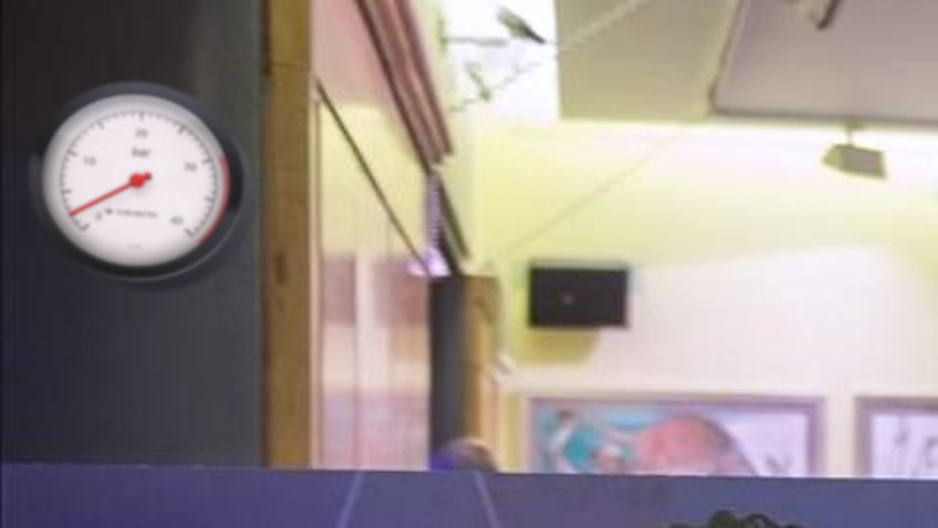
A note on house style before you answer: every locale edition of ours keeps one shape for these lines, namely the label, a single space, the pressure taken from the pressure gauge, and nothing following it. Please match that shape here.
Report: 2 bar
